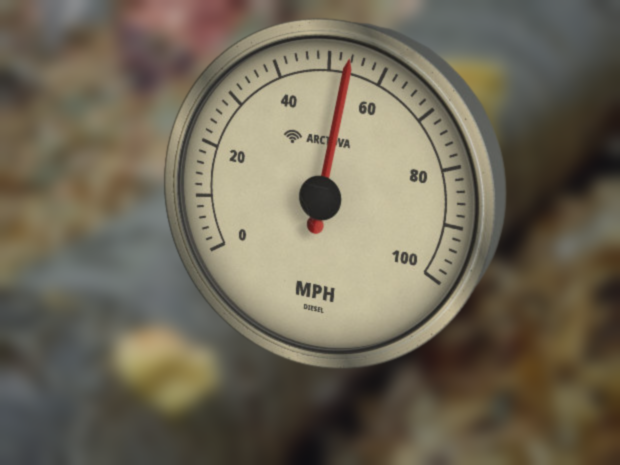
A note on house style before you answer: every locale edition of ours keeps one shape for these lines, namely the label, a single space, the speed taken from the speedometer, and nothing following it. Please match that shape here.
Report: 54 mph
